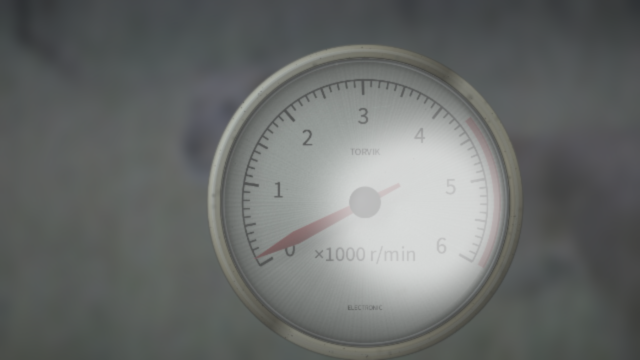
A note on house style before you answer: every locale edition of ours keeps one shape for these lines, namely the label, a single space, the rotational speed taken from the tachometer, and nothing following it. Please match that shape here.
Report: 100 rpm
